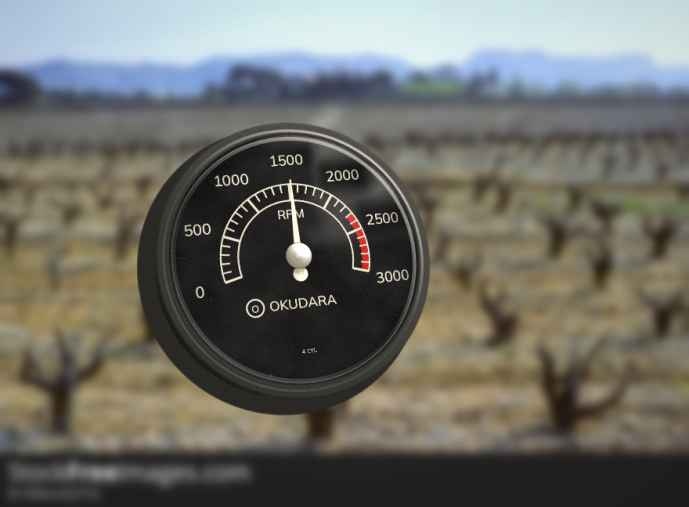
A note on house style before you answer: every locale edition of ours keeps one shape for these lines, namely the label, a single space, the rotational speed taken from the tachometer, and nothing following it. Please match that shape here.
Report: 1500 rpm
